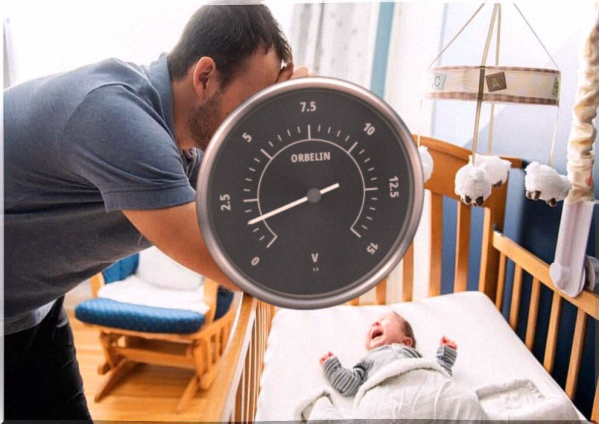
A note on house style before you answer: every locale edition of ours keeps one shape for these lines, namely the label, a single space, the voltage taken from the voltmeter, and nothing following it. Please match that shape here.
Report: 1.5 V
